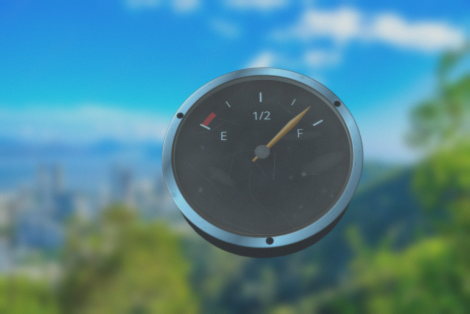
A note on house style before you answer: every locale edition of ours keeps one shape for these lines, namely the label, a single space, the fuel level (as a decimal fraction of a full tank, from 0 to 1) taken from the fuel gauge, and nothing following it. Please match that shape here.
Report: 0.875
